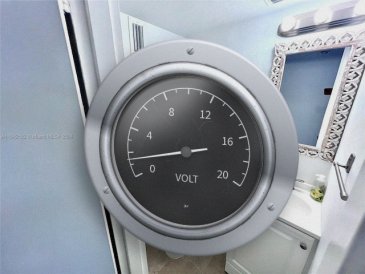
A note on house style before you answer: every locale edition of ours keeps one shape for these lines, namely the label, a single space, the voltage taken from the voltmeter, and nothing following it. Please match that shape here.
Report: 1.5 V
